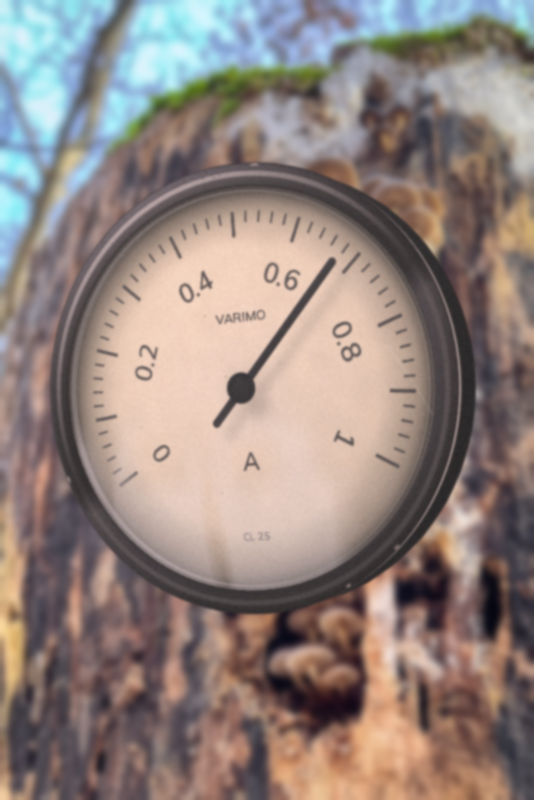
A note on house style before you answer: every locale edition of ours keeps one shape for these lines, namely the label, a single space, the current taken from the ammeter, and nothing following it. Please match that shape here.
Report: 0.68 A
